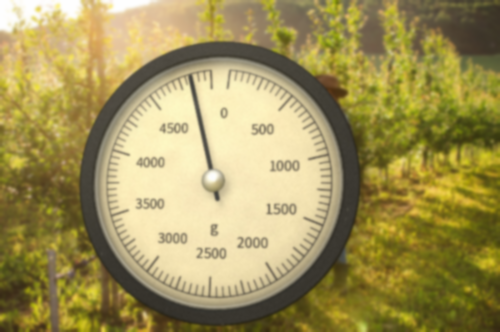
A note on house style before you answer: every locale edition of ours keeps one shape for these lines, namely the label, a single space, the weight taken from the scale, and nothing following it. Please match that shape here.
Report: 4850 g
